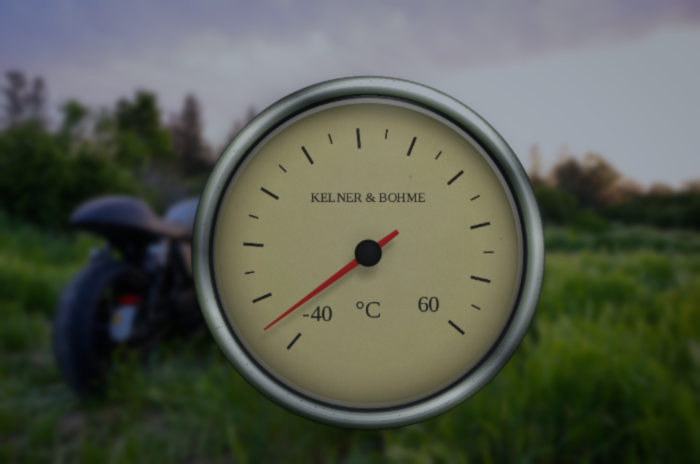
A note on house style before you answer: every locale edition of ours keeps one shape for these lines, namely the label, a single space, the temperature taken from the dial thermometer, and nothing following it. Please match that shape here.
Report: -35 °C
